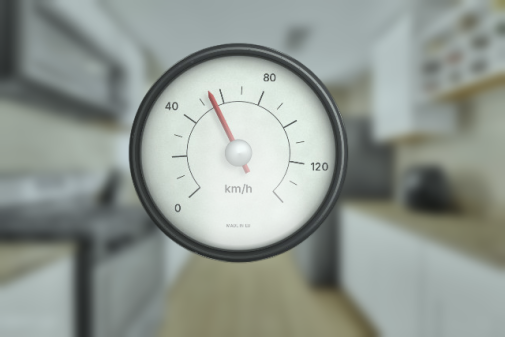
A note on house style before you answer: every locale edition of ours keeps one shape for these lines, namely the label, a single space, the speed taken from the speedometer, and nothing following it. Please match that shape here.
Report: 55 km/h
